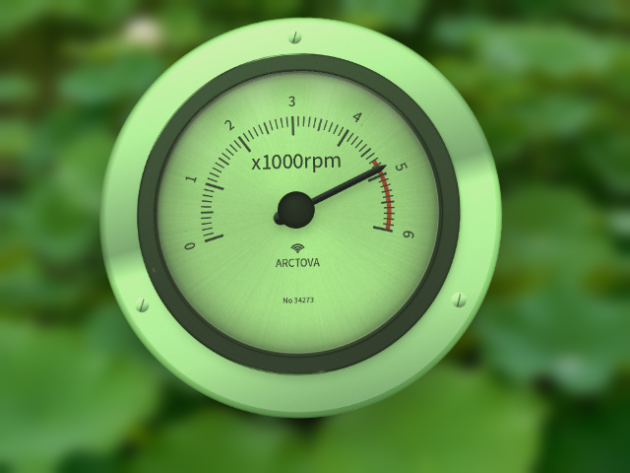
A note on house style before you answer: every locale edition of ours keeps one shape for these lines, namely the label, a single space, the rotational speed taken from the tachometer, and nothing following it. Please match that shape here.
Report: 4900 rpm
